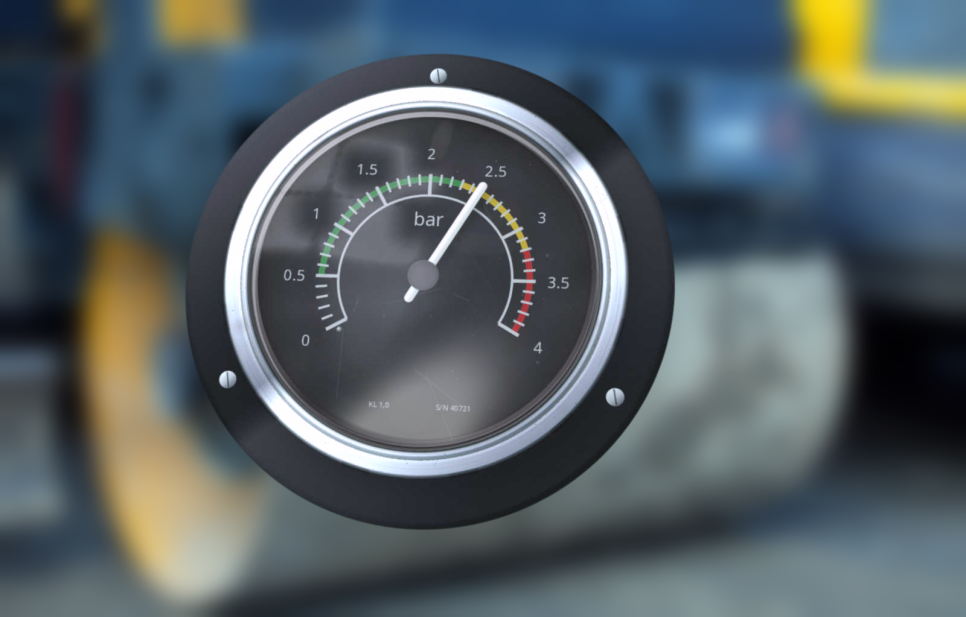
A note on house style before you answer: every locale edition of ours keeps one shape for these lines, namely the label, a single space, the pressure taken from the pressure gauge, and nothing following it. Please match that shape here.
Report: 2.5 bar
